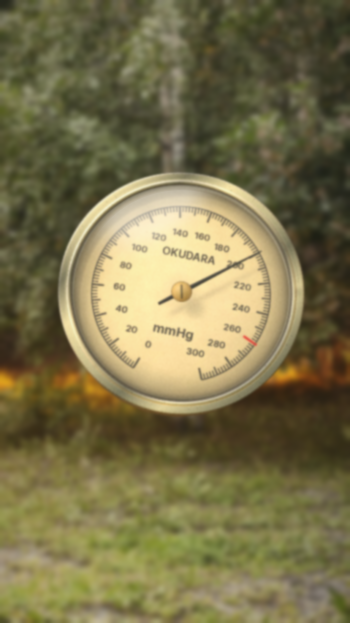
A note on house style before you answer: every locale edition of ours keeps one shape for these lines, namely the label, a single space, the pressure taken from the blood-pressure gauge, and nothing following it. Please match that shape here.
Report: 200 mmHg
